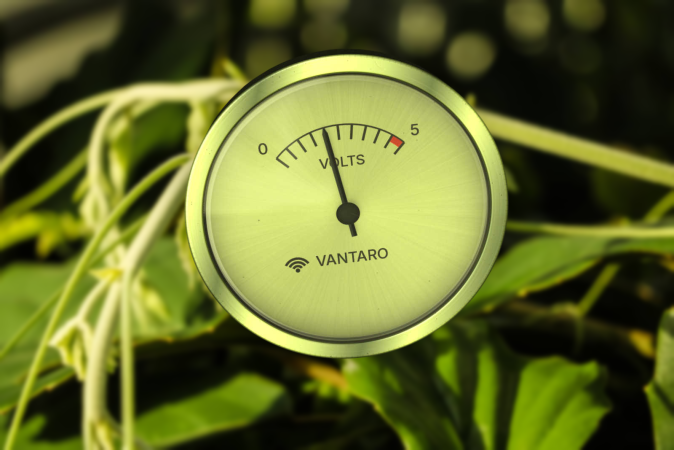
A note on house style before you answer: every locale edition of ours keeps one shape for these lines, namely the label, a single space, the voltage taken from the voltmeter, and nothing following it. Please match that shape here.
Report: 2 V
